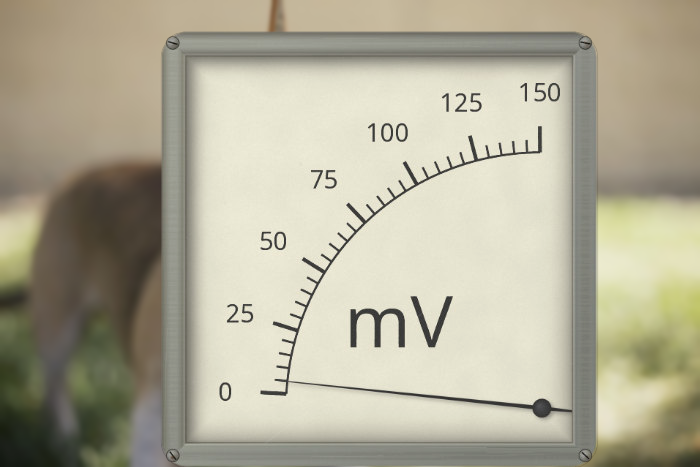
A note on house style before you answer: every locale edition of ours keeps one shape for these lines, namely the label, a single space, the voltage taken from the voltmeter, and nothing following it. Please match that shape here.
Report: 5 mV
